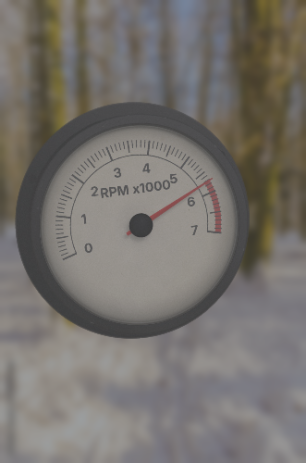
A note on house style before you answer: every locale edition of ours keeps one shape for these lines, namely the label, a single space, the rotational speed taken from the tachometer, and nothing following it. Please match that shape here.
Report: 5700 rpm
